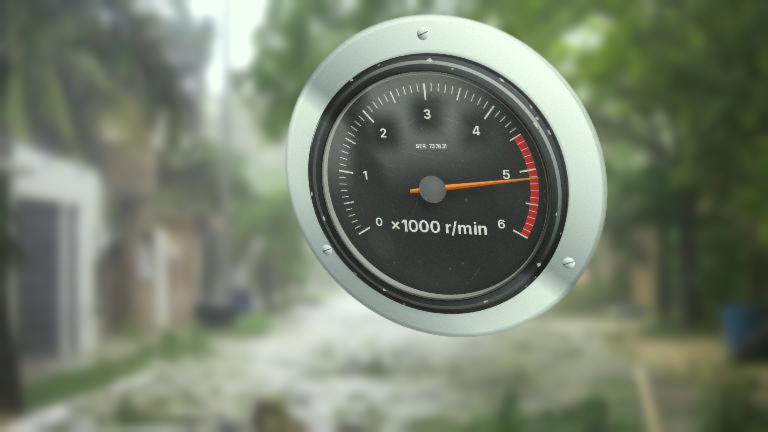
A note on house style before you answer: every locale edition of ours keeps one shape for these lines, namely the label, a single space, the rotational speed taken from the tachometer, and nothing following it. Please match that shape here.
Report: 5100 rpm
